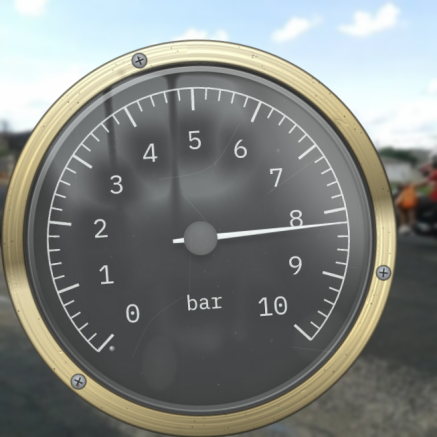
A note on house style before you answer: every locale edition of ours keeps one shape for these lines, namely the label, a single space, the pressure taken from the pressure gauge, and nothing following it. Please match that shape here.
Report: 8.2 bar
